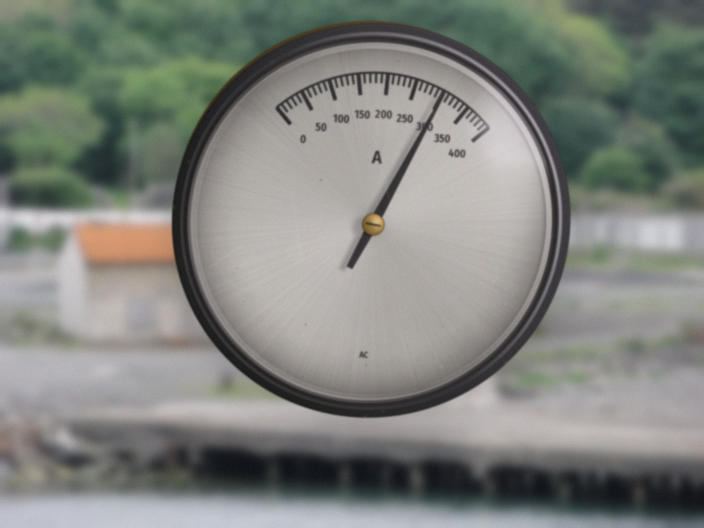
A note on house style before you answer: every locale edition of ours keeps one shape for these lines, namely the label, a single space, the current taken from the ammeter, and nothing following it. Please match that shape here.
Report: 300 A
